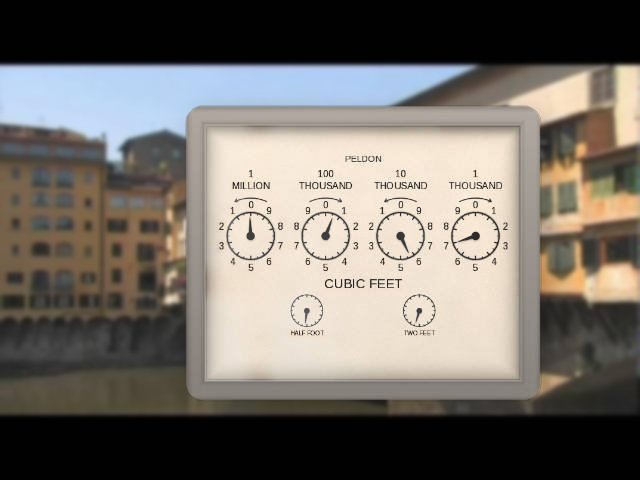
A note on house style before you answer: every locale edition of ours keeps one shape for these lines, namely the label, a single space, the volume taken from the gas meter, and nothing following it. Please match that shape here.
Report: 5700 ft³
